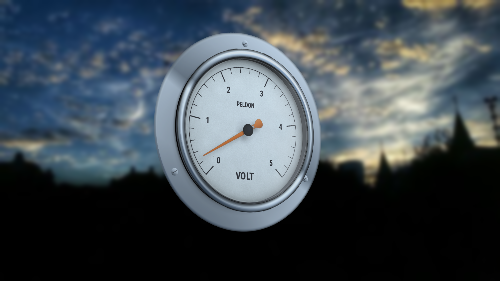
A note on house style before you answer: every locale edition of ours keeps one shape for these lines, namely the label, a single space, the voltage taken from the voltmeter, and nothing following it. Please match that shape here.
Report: 0.3 V
